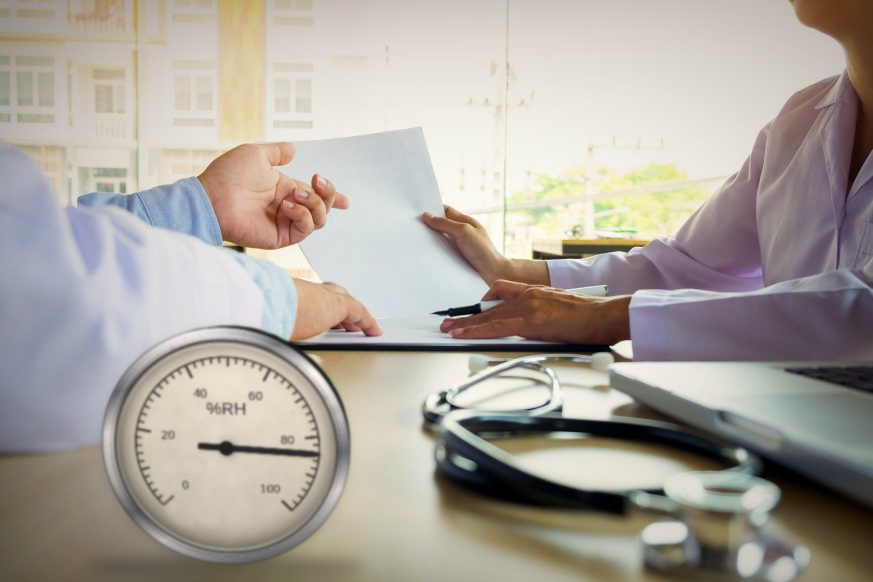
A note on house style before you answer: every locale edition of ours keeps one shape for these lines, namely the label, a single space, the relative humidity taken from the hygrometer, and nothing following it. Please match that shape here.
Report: 84 %
